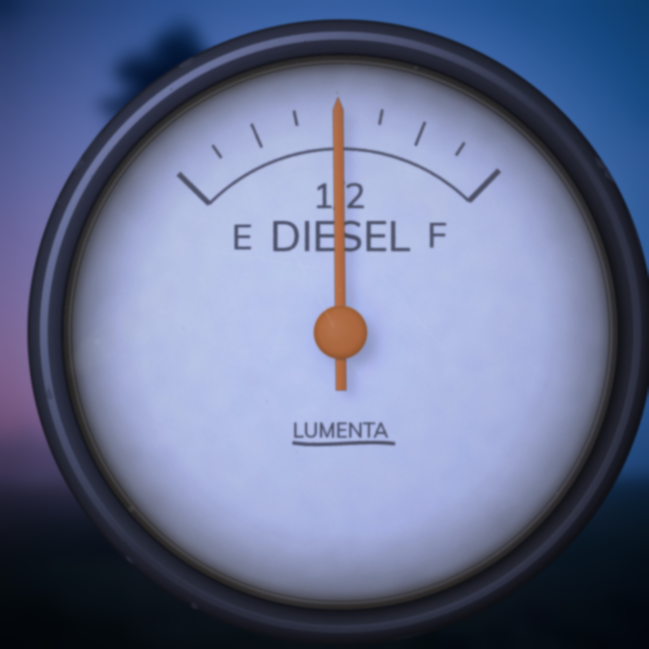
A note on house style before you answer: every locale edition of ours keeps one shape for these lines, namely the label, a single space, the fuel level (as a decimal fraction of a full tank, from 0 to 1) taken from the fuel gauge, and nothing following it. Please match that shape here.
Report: 0.5
